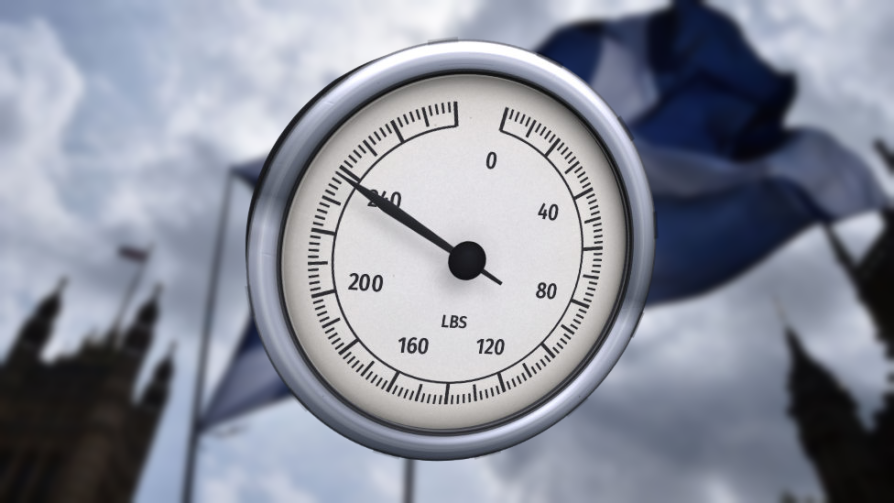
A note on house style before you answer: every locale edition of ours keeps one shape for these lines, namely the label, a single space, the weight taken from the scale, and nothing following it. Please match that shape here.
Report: 238 lb
